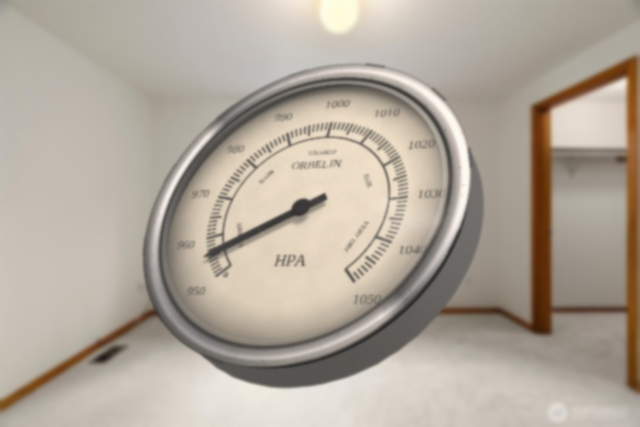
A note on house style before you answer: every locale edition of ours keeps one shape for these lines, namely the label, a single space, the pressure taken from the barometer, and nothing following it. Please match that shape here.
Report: 955 hPa
